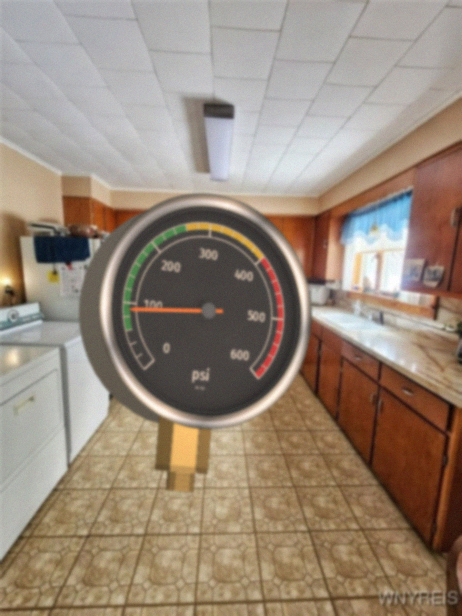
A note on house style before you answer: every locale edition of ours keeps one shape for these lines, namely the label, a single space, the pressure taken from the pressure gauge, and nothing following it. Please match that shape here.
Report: 90 psi
